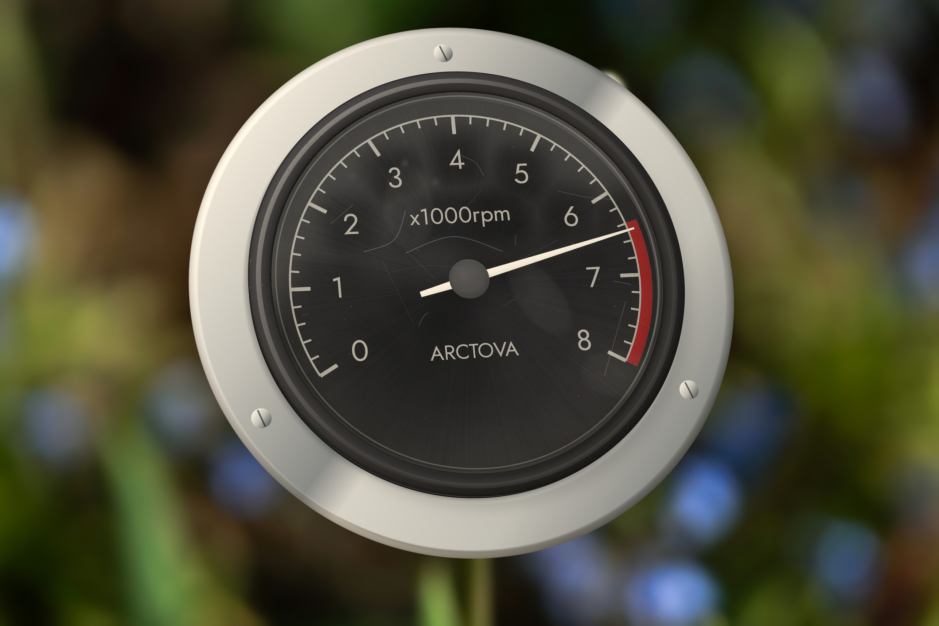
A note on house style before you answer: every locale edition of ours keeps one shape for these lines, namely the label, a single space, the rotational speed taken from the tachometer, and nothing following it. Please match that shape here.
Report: 6500 rpm
